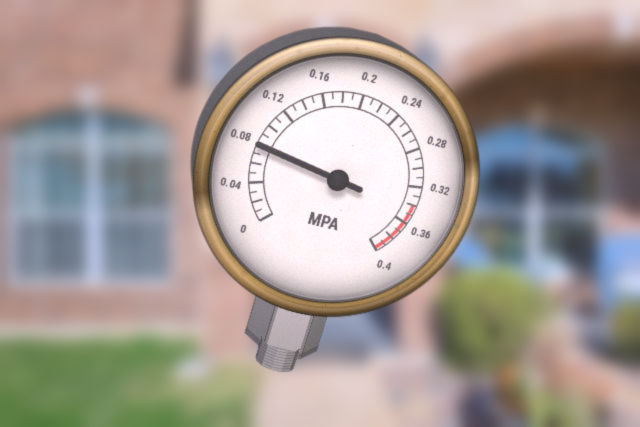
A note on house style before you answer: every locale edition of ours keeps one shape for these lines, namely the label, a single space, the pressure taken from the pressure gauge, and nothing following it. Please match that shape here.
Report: 0.08 MPa
